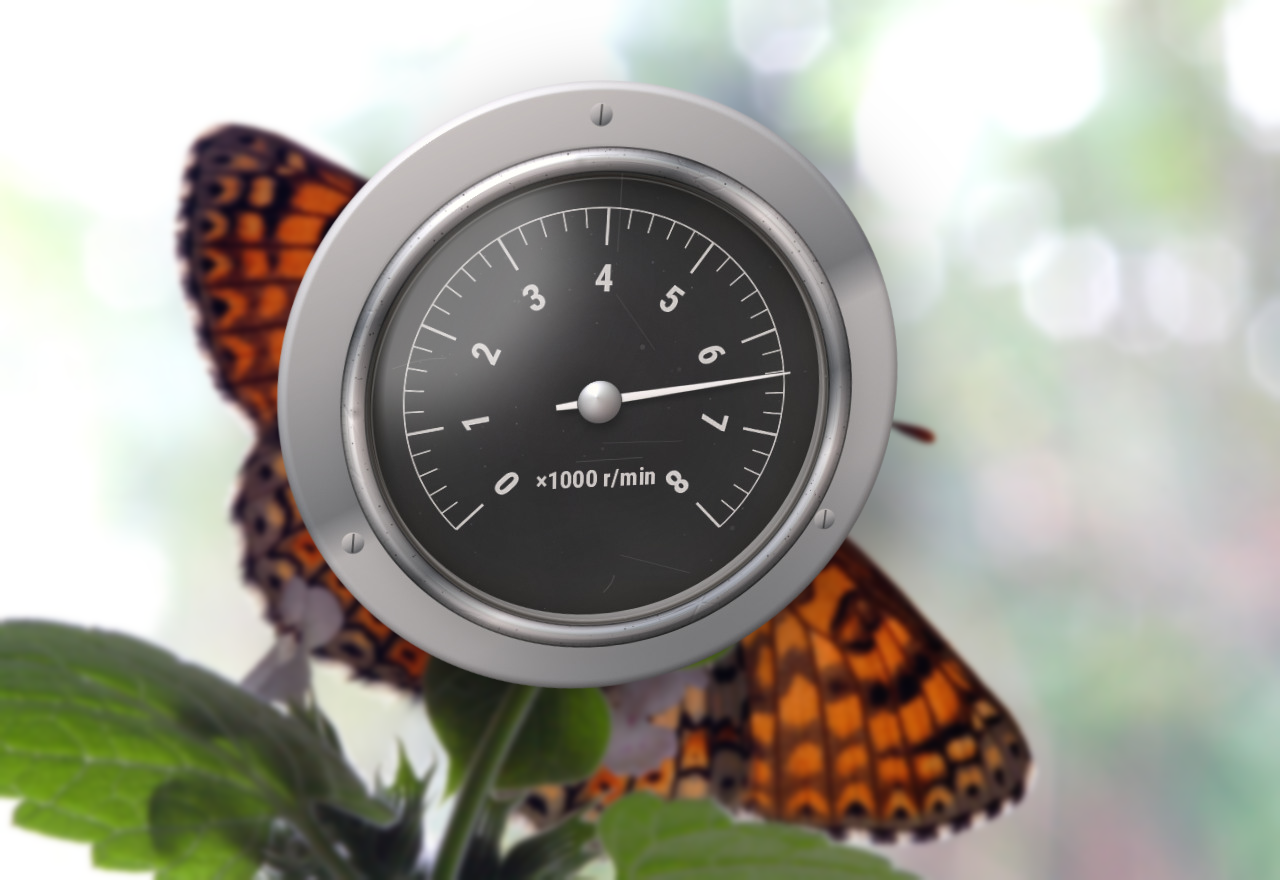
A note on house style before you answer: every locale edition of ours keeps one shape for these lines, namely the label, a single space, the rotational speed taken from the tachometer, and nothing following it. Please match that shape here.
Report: 6400 rpm
